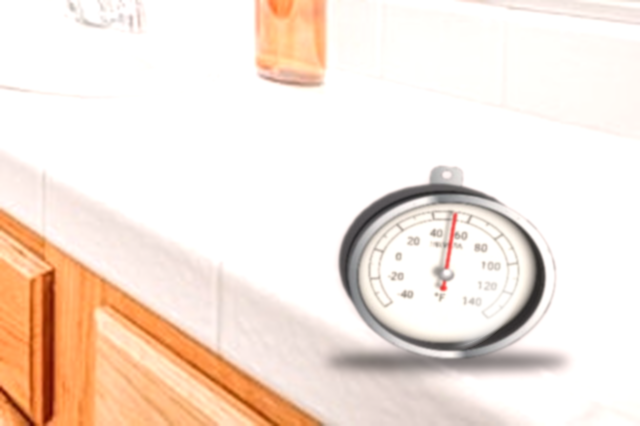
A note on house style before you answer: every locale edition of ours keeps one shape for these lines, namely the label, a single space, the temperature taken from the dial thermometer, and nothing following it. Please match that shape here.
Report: 50 °F
